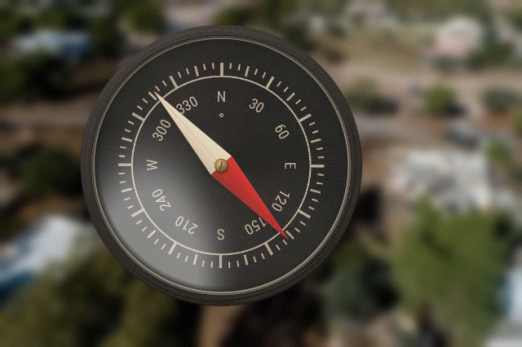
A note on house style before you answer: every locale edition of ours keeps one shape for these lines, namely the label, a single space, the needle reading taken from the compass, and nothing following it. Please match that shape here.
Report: 137.5 °
